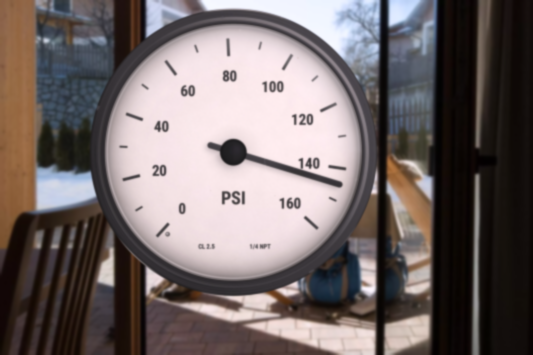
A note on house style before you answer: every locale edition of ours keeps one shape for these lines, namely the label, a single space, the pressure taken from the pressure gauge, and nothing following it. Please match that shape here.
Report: 145 psi
